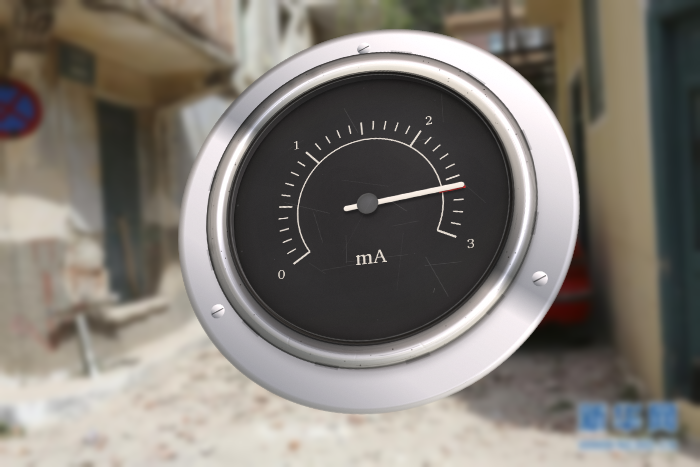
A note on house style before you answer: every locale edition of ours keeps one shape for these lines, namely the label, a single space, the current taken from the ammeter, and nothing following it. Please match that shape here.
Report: 2.6 mA
